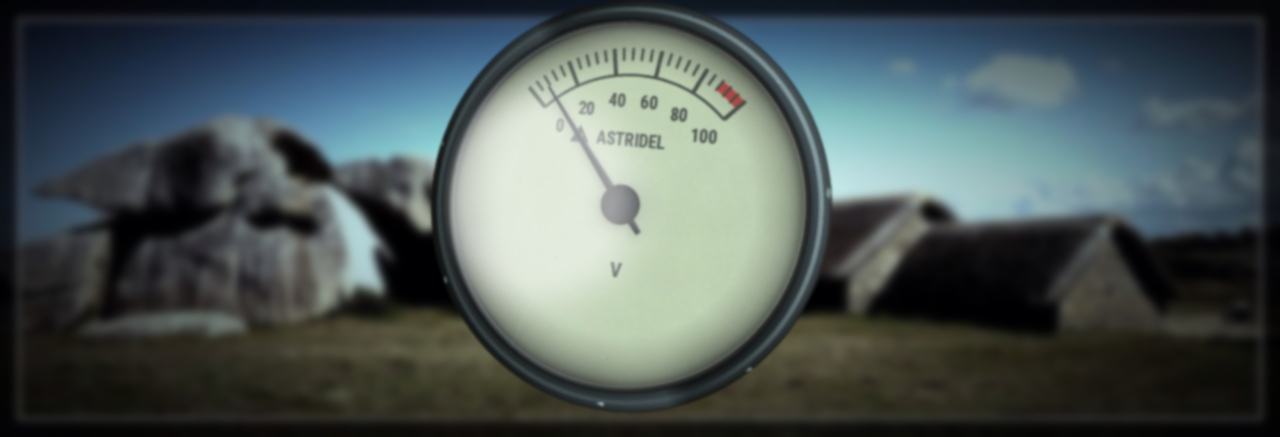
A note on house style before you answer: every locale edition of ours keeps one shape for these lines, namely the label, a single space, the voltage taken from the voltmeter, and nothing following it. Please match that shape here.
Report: 8 V
